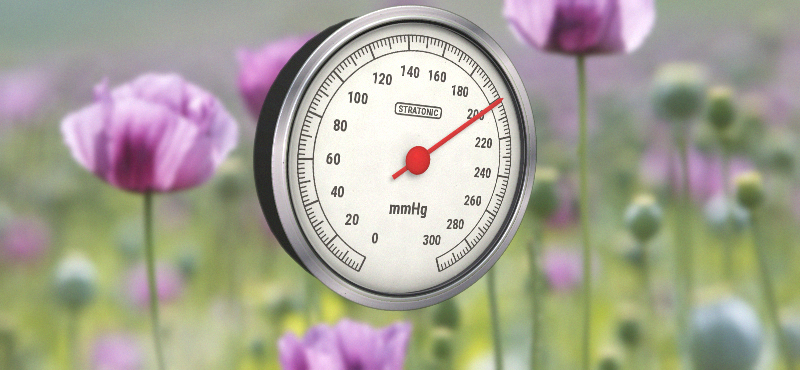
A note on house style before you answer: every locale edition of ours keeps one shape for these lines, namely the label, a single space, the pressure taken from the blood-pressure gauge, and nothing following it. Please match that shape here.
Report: 200 mmHg
